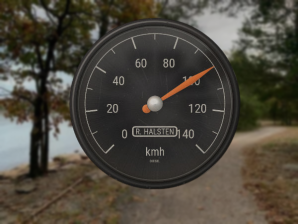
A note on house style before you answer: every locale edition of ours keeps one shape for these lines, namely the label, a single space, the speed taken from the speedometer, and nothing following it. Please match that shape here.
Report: 100 km/h
